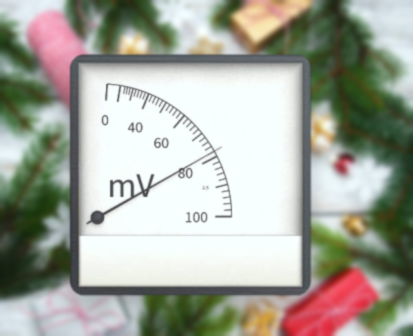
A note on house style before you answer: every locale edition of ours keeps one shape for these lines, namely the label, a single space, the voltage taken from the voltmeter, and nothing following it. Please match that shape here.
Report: 78 mV
